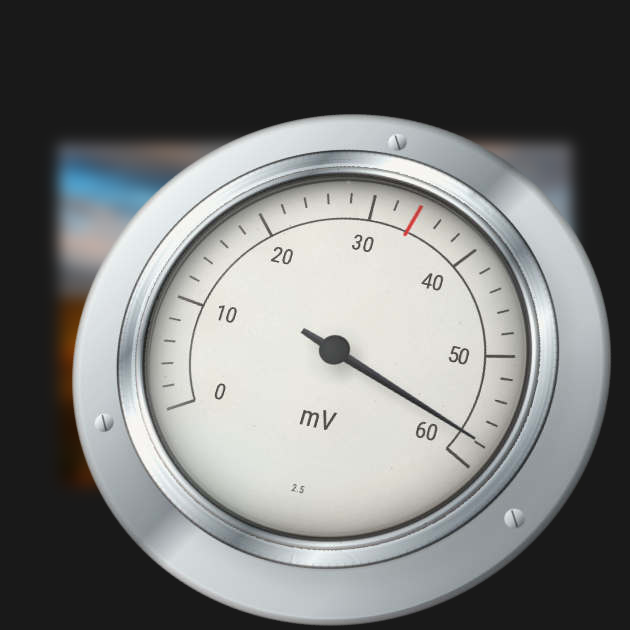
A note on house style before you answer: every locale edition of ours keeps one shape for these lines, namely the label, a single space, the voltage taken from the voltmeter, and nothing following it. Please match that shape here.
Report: 58 mV
